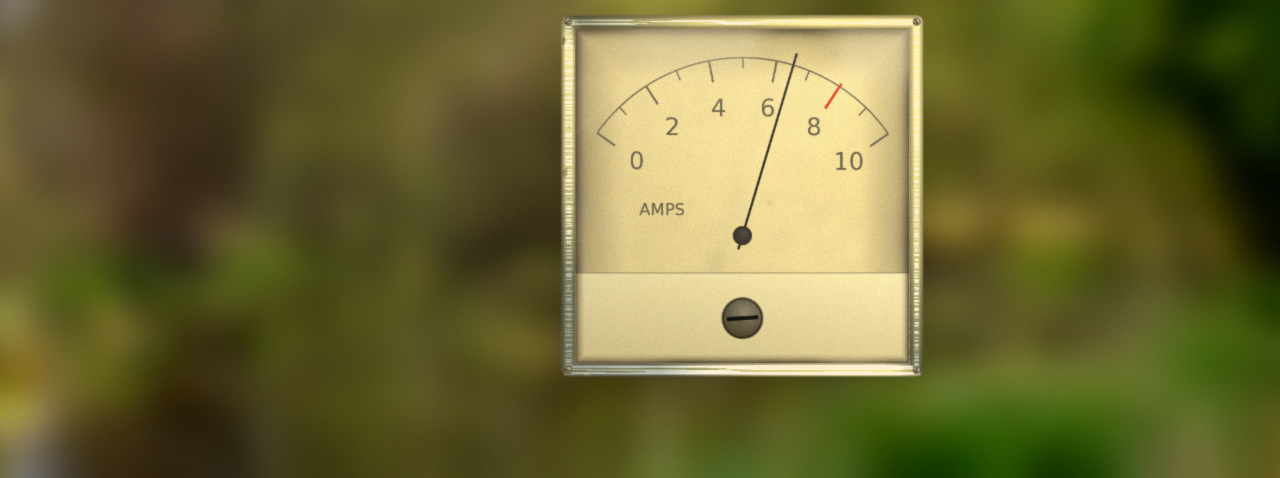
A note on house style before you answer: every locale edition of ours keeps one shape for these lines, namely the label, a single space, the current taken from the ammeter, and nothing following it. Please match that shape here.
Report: 6.5 A
